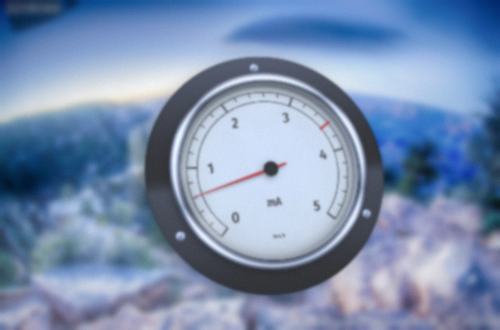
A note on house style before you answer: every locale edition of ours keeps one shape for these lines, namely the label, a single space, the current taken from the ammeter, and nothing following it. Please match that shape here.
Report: 0.6 mA
